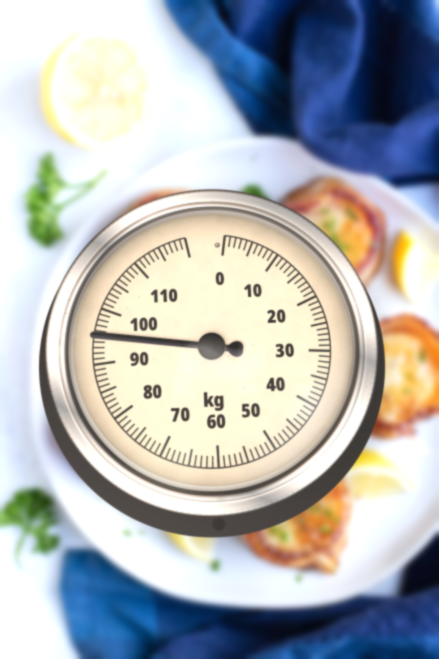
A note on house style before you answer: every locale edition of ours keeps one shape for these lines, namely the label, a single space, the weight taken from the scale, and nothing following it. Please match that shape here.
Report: 95 kg
